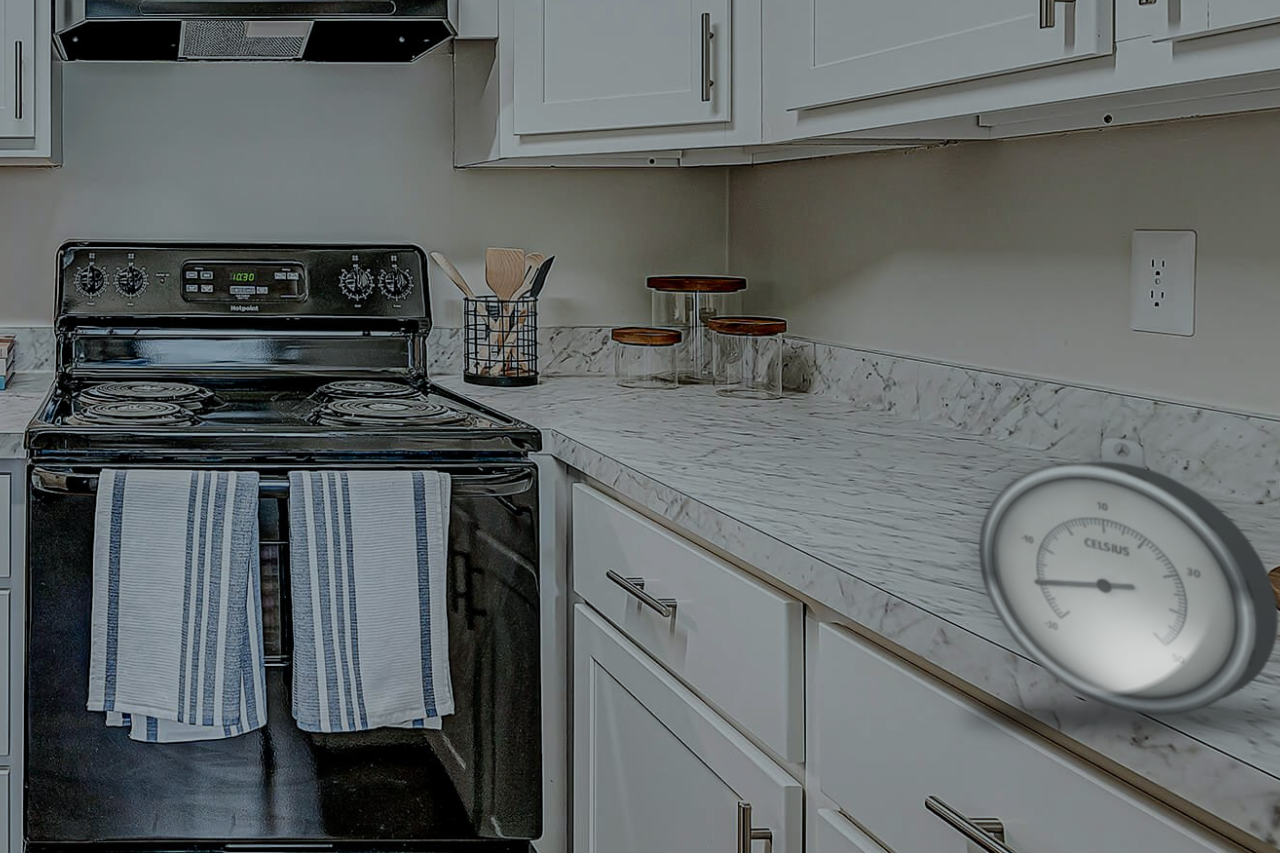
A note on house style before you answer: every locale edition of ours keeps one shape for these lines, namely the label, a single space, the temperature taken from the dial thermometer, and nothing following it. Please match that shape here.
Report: -20 °C
